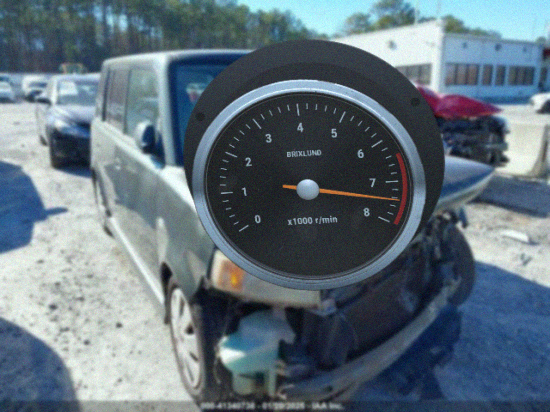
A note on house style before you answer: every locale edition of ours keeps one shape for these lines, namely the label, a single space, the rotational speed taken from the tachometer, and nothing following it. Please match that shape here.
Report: 7400 rpm
